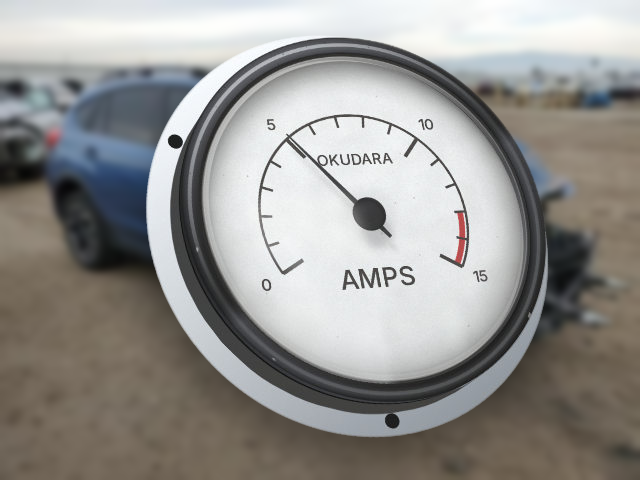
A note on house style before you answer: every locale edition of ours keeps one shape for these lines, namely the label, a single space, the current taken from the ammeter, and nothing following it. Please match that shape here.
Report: 5 A
